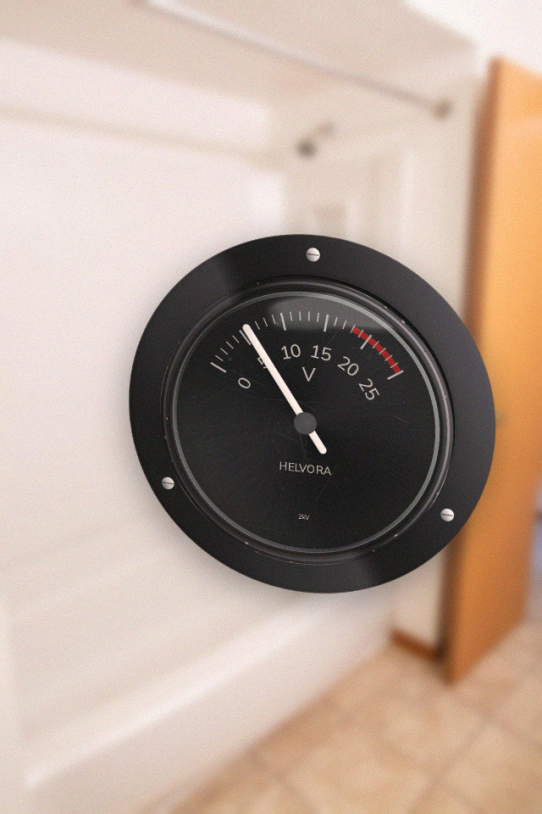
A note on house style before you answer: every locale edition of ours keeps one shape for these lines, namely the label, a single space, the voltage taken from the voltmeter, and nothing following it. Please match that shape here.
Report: 6 V
